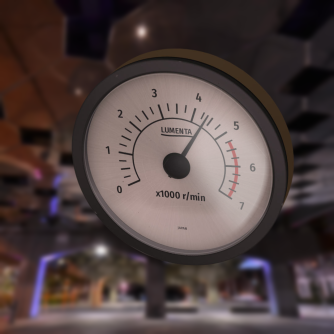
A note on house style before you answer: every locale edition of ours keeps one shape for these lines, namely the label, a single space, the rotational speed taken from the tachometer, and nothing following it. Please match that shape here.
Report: 4375 rpm
